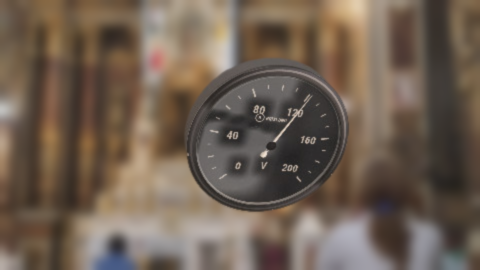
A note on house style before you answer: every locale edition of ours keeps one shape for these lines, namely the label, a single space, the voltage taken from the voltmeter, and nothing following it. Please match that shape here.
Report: 120 V
